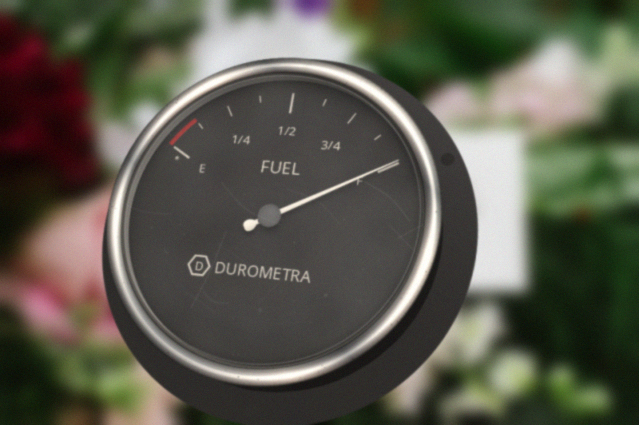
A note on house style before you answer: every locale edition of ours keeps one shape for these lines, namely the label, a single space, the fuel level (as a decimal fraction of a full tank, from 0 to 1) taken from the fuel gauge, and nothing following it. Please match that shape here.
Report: 1
